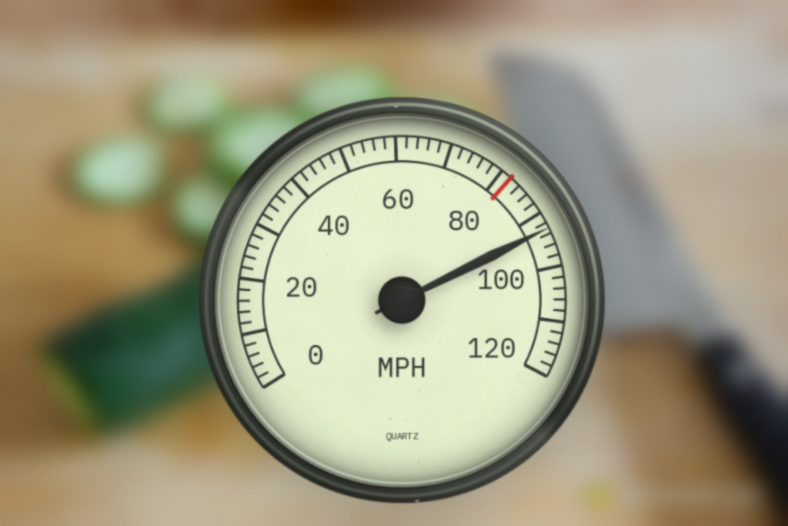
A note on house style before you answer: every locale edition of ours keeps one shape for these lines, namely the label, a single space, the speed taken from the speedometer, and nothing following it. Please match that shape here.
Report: 93 mph
